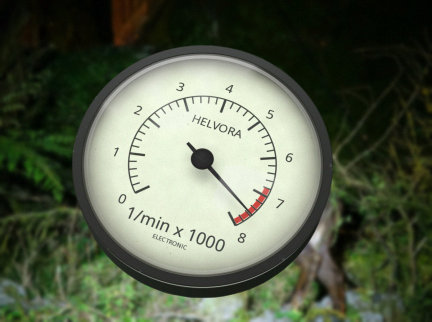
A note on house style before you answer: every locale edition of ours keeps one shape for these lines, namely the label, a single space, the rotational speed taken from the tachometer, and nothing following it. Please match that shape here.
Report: 7600 rpm
